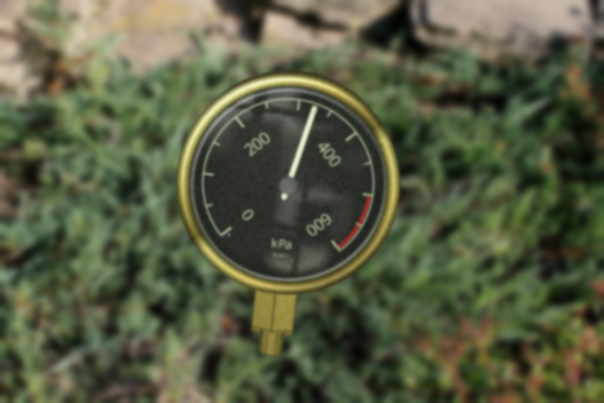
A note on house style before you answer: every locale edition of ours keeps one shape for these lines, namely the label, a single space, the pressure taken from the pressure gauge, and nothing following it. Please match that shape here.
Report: 325 kPa
